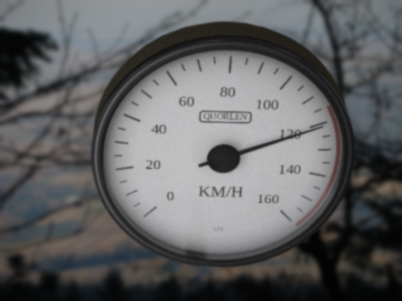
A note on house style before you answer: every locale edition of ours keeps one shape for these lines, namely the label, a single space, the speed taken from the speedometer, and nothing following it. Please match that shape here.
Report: 120 km/h
